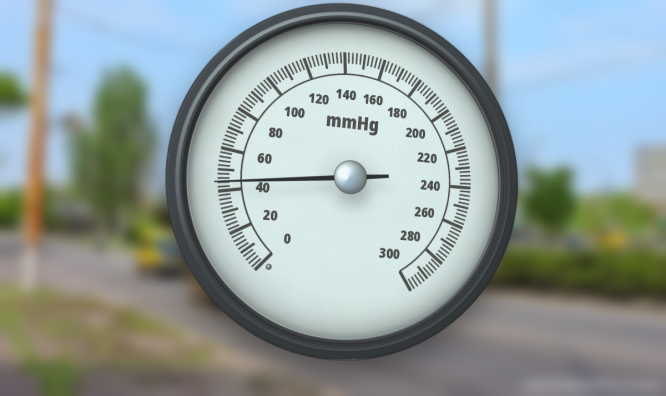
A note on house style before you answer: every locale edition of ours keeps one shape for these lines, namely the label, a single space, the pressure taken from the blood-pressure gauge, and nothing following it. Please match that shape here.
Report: 44 mmHg
